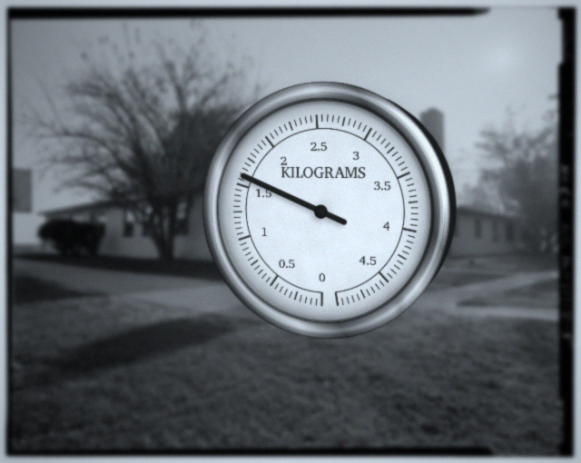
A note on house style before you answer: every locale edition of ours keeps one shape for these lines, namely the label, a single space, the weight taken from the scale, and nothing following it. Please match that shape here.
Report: 1.6 kg
